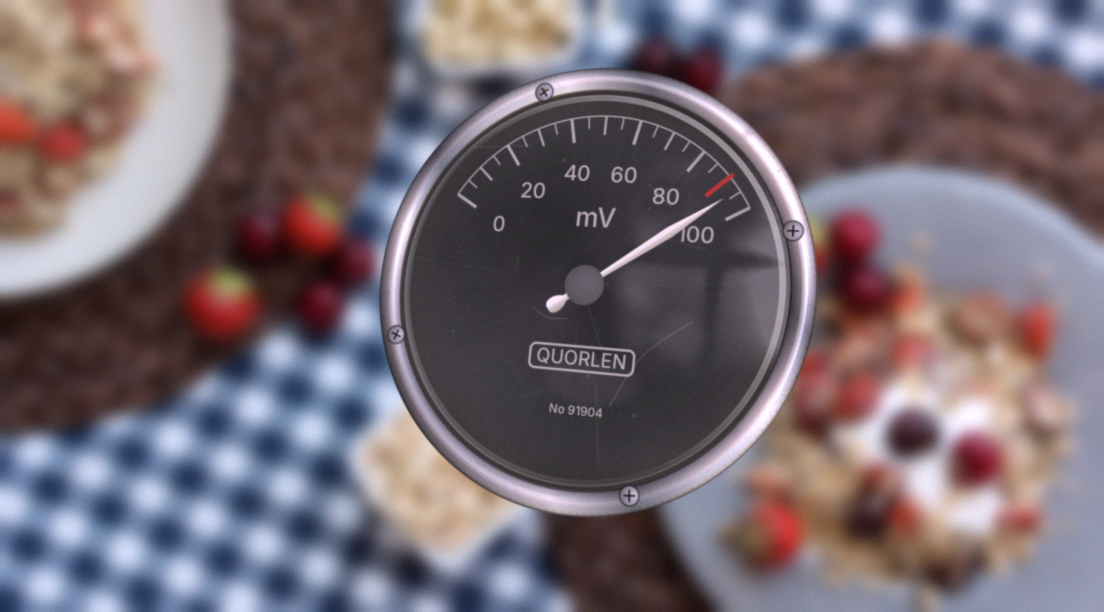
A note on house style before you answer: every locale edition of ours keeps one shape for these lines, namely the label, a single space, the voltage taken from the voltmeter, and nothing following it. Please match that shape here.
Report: 95 mV
